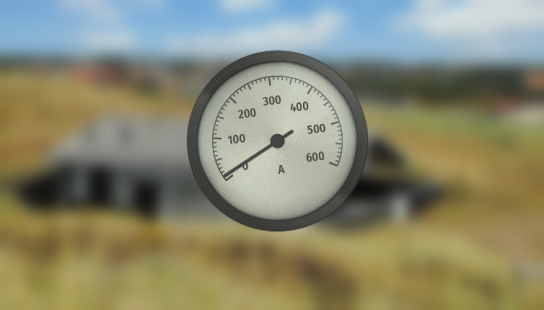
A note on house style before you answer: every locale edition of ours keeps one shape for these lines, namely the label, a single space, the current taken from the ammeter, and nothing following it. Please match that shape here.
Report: 10 A
